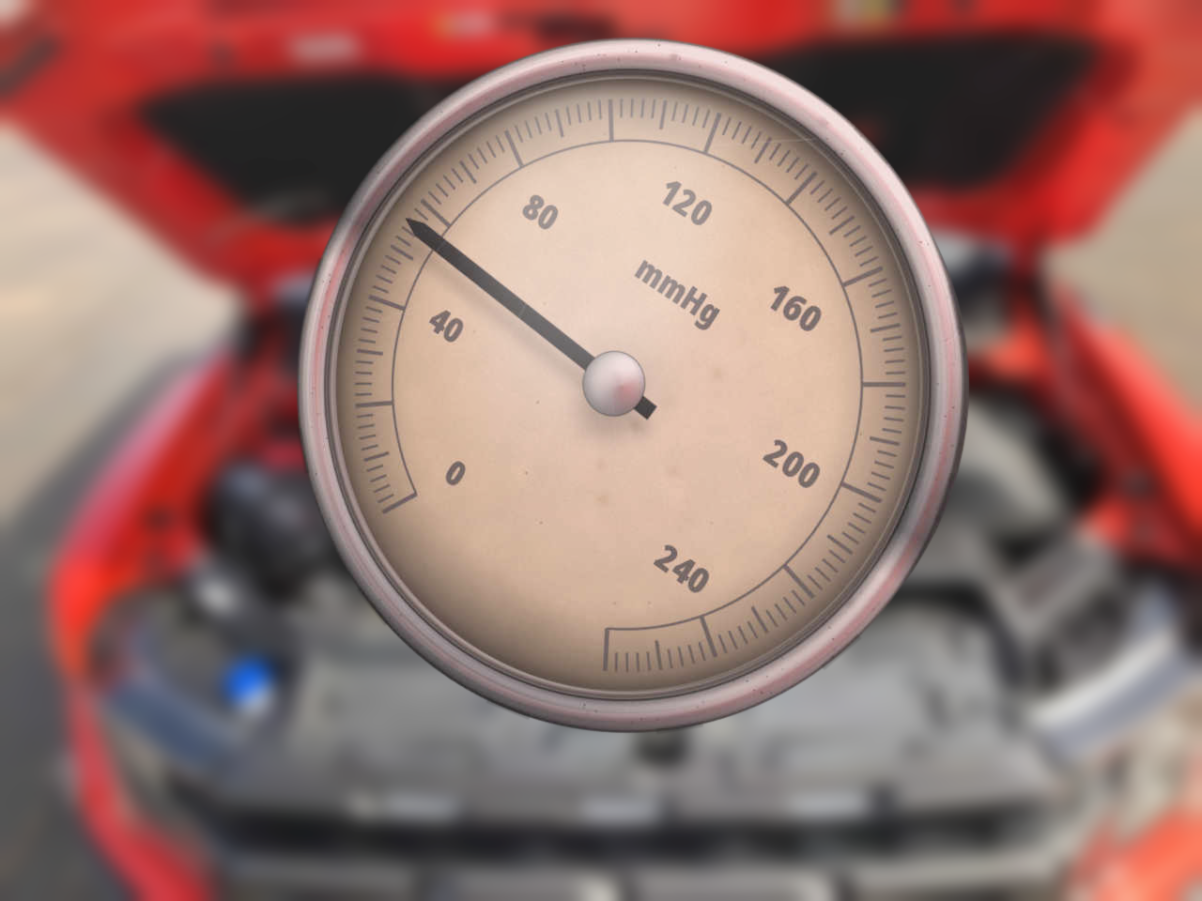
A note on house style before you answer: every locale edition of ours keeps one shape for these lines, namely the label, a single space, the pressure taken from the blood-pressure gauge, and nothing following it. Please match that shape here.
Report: 56 mmHg
